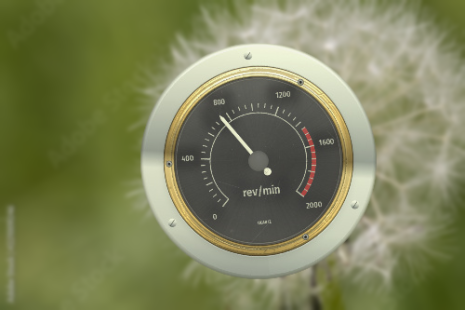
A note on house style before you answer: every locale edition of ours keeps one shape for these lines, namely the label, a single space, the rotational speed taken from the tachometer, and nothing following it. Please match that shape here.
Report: 750 rpm
